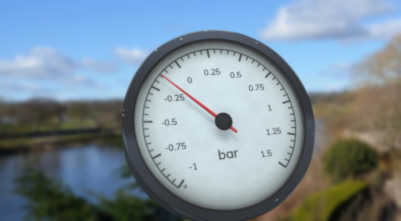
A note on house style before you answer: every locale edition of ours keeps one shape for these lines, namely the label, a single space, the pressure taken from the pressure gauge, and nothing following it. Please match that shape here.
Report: -0.15 bar
